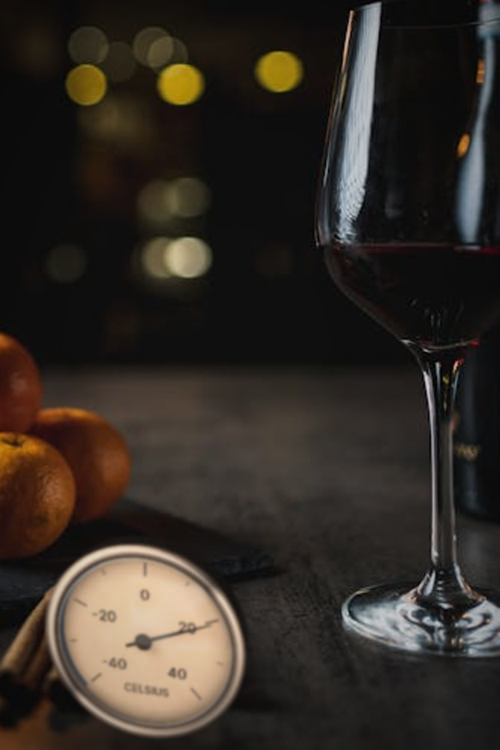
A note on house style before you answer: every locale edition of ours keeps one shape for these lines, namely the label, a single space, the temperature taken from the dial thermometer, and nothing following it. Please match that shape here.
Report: 20 °C
